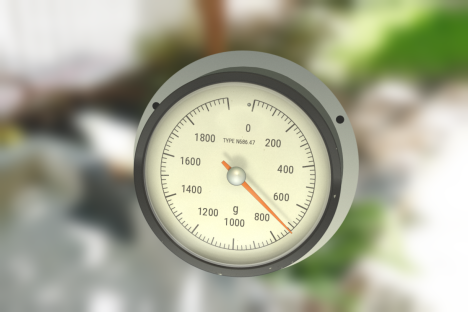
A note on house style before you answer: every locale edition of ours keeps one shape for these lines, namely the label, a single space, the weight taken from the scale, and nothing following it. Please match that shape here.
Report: 720 g
